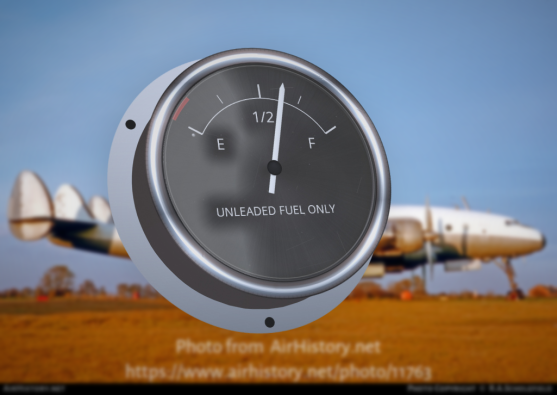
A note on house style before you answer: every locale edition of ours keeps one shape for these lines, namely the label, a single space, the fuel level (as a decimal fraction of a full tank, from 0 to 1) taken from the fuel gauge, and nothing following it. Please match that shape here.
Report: 0.625
